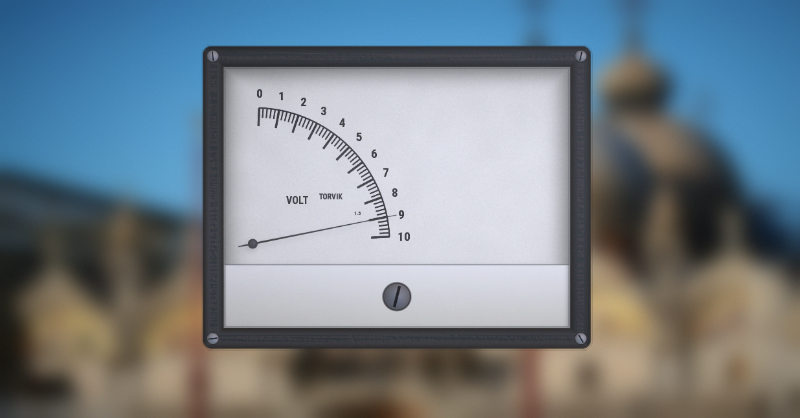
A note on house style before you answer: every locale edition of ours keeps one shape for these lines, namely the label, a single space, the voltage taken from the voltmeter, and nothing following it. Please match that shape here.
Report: 9 V
